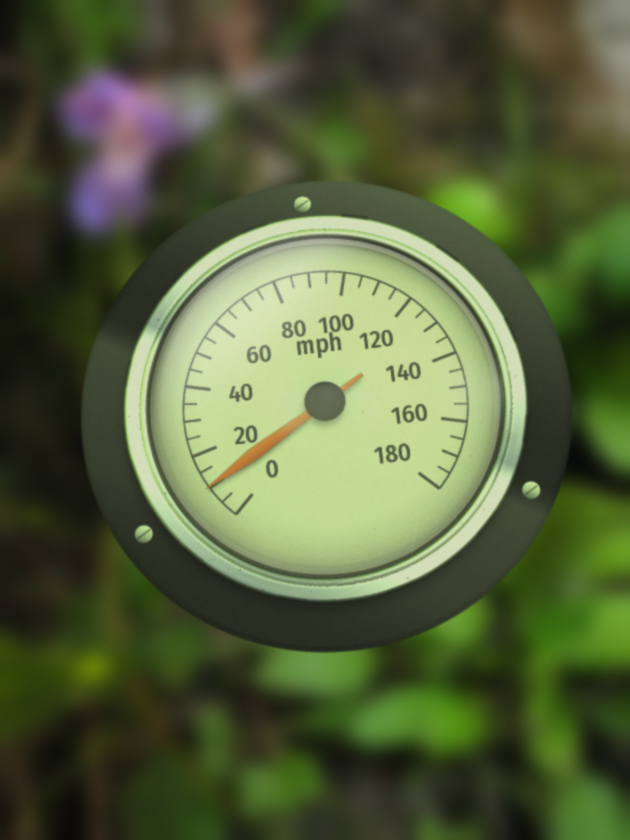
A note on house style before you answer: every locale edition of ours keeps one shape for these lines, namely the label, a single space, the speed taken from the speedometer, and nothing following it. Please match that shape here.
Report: 10 mph
